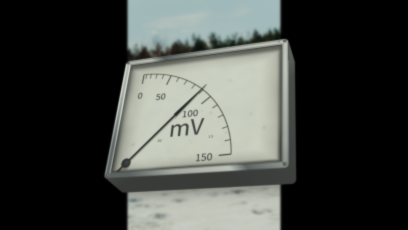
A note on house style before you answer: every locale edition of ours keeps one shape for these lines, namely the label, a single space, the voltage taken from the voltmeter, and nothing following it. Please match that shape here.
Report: 90 mV
